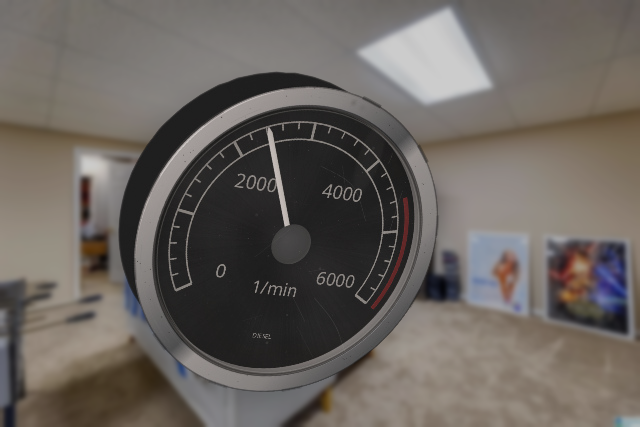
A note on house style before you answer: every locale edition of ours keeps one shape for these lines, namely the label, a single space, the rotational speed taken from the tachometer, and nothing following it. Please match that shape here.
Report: 2400 rpm
